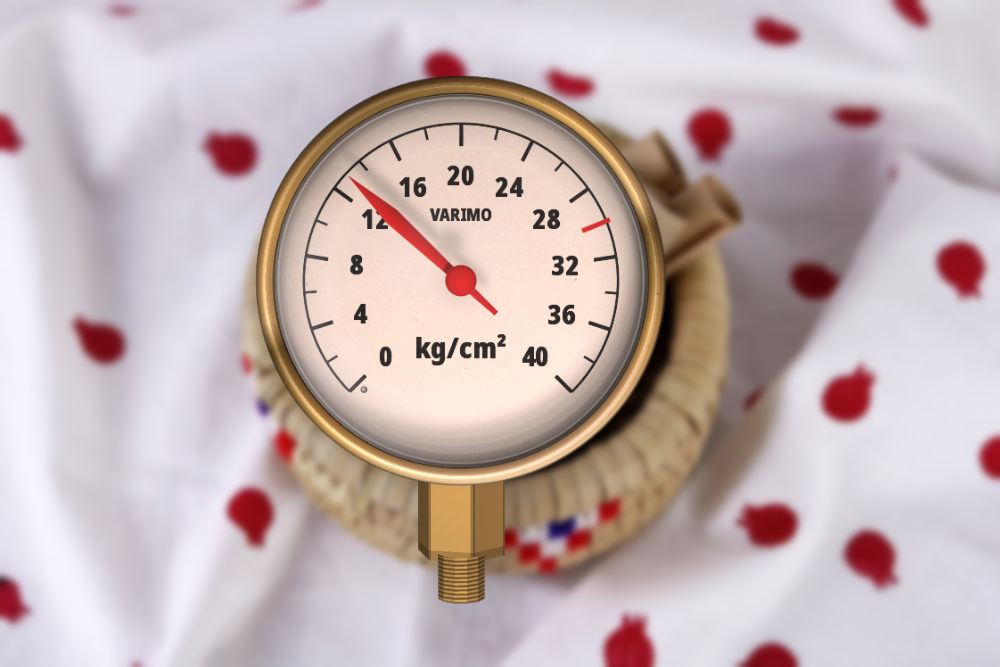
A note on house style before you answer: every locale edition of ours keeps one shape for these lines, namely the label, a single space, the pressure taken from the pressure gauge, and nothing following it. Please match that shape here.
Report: 13 kg/cm²
